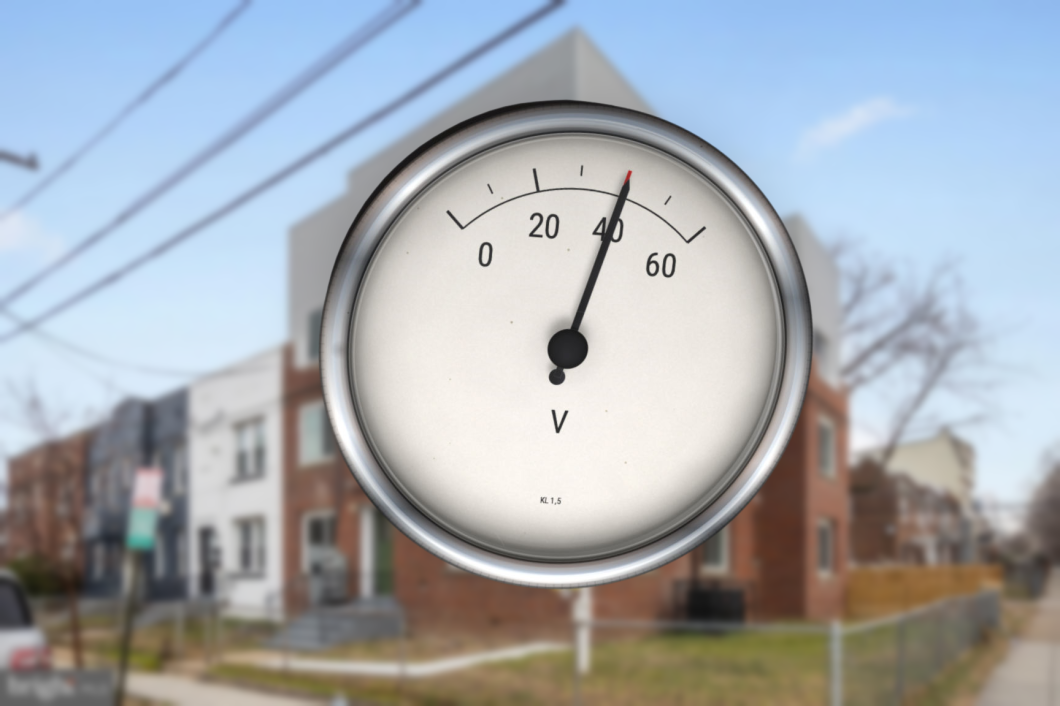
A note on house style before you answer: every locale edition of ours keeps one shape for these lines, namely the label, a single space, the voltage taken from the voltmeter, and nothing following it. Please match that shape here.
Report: 40 V
